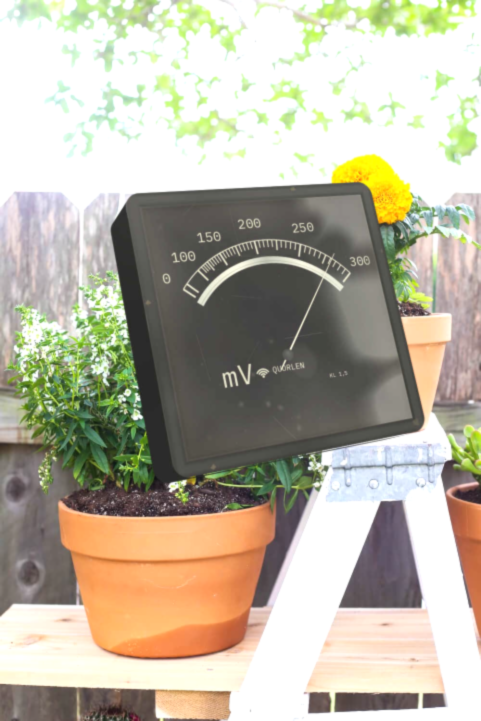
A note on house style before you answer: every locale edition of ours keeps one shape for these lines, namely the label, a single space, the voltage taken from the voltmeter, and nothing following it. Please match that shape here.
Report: 280 mV
